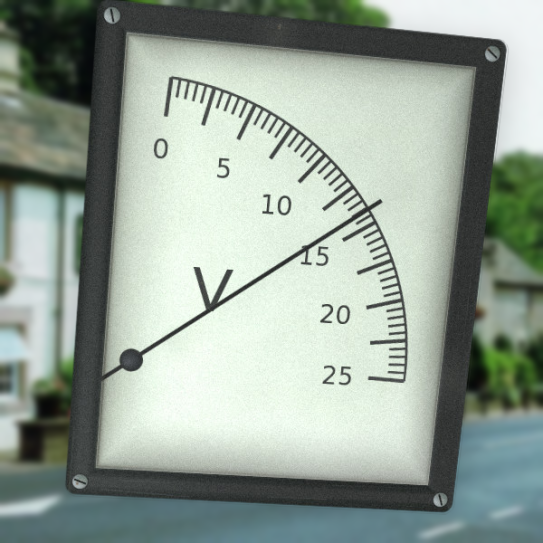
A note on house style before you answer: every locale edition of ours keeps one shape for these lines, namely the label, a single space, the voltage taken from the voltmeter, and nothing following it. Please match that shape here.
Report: 14 V
